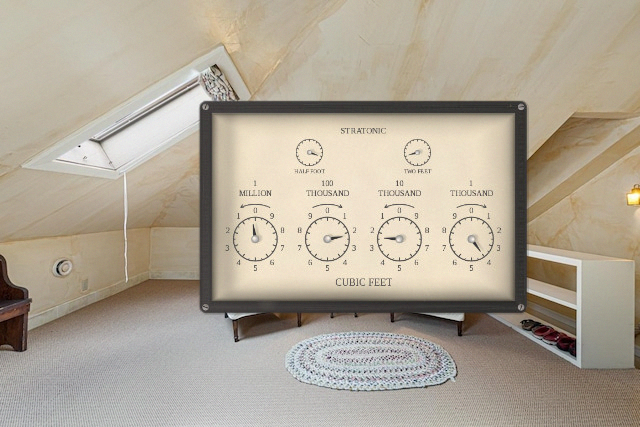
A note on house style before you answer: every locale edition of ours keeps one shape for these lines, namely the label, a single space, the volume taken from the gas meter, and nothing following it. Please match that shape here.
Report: 22400 ft³
